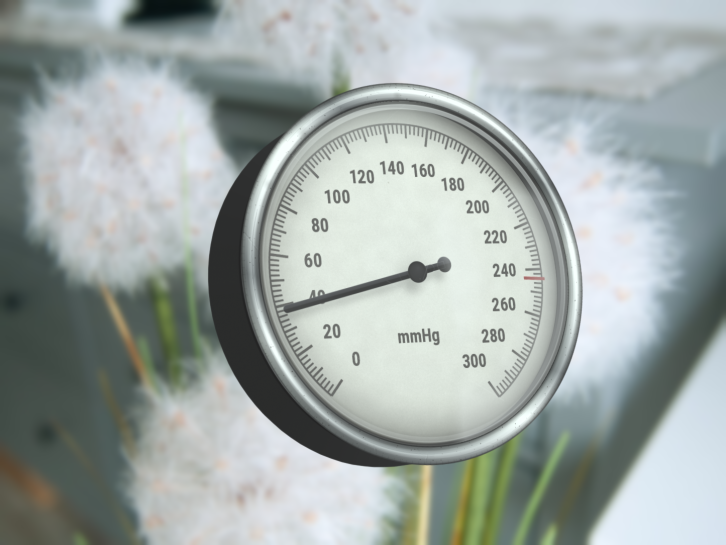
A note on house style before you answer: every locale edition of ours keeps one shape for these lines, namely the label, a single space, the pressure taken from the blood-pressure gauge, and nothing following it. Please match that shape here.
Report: 38 mmHg
